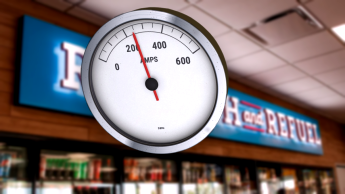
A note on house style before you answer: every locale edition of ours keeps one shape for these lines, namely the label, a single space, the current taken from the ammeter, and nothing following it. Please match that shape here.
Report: 250 A
